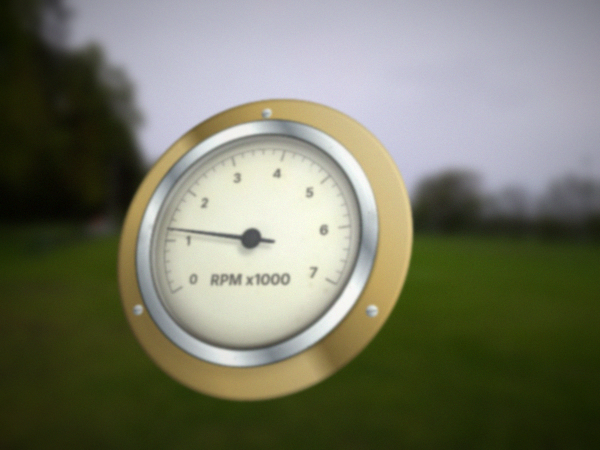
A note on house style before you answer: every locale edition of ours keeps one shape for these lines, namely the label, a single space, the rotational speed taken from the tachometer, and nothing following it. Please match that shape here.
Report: 1200 rpm
